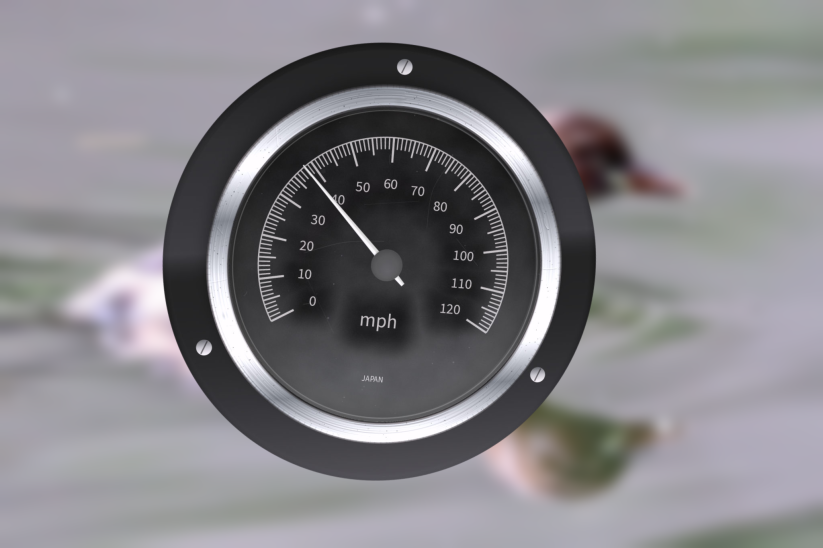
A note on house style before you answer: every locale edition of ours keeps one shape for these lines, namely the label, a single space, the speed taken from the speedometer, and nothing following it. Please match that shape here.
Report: 38 mph
